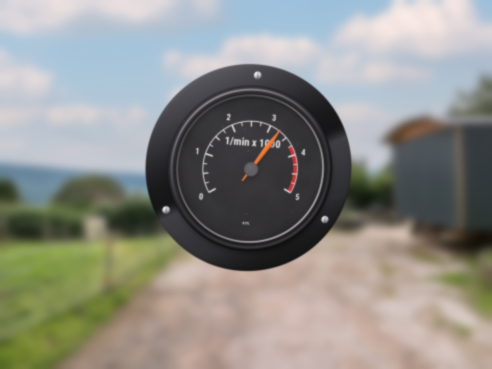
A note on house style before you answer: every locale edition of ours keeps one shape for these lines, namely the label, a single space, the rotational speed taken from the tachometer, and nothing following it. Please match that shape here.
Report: 3250 rpm
